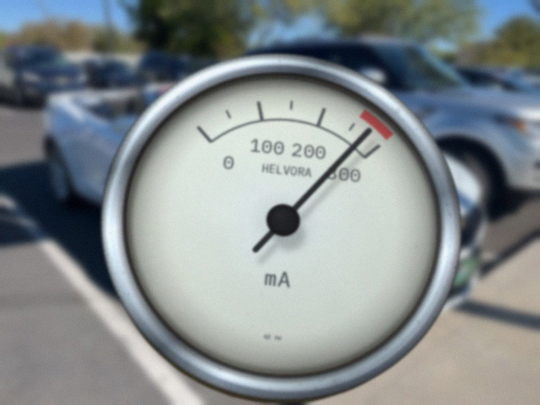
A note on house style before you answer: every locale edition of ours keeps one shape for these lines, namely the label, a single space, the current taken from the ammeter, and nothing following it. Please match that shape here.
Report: 275 mA
